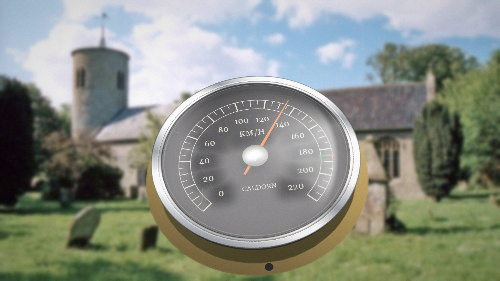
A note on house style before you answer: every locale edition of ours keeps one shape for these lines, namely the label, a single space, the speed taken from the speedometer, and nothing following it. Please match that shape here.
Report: 135 km/h
